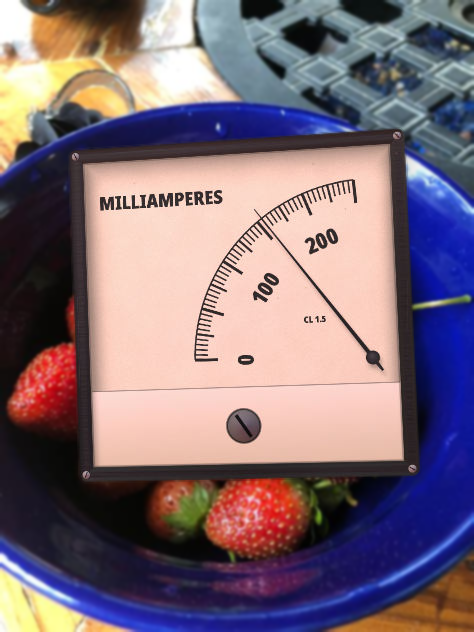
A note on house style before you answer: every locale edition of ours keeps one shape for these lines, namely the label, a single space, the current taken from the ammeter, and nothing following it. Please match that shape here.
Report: 155 mA
